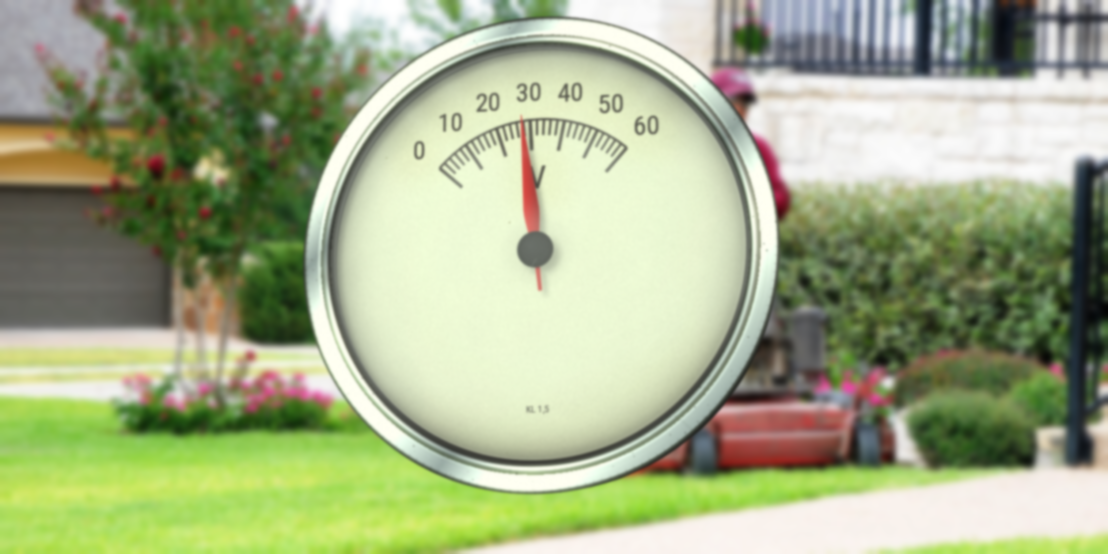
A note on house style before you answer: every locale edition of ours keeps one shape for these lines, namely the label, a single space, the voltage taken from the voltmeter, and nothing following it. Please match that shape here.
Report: 28 V
